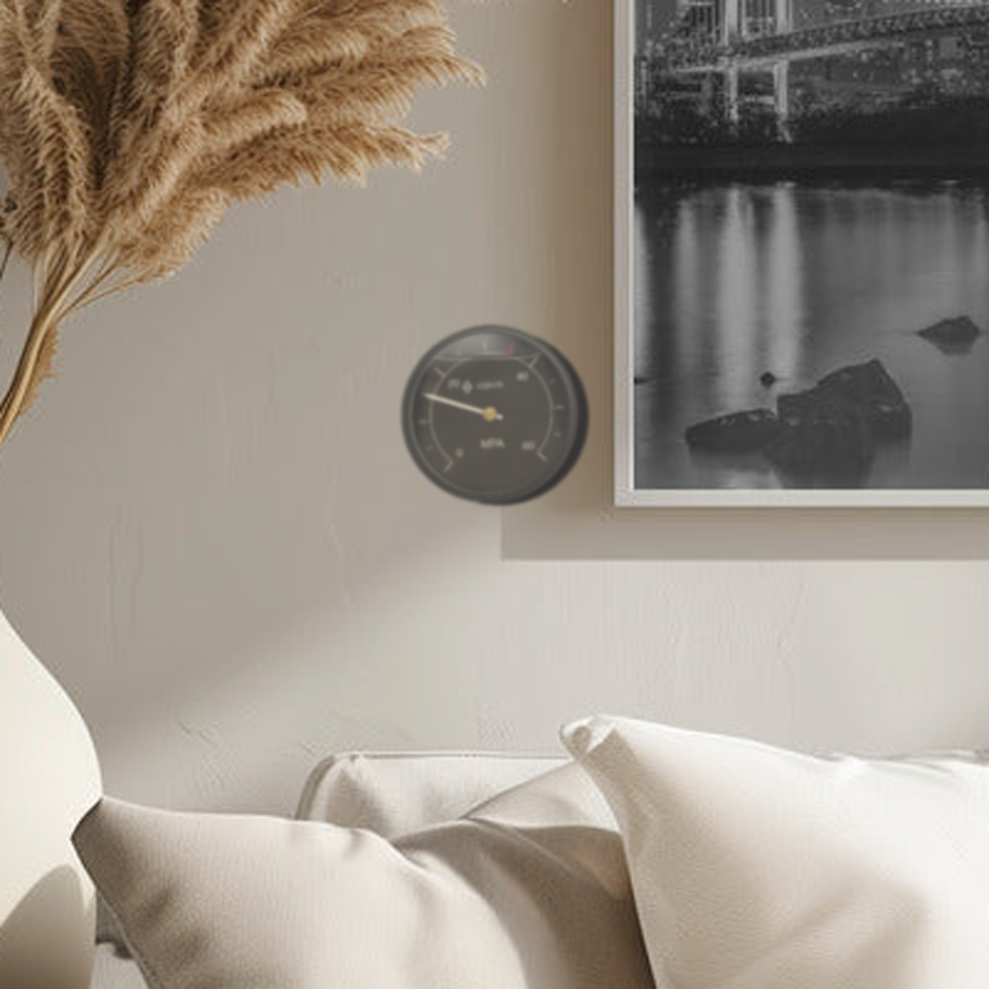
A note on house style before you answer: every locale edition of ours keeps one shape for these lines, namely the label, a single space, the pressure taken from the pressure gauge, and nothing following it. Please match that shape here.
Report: 15 MPa
